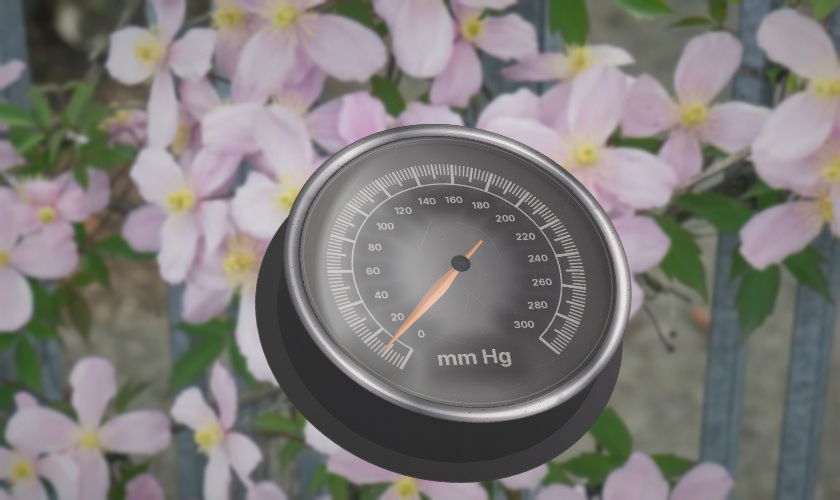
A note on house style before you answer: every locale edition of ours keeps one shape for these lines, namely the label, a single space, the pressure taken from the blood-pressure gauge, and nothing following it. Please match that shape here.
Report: 10 mmHg
